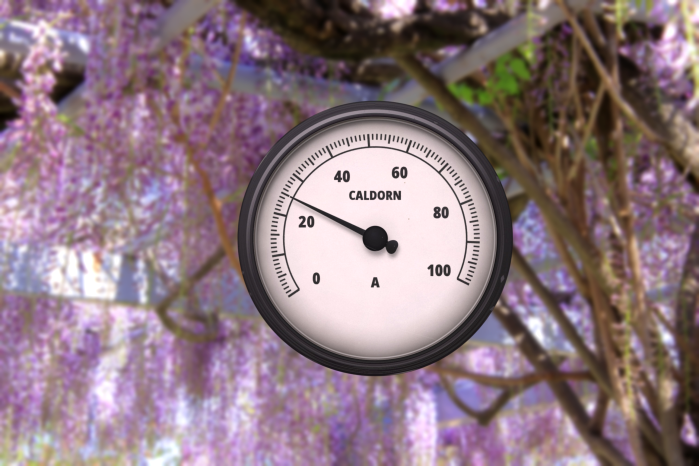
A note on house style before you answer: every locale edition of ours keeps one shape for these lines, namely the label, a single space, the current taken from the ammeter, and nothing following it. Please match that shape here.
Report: 25 A
